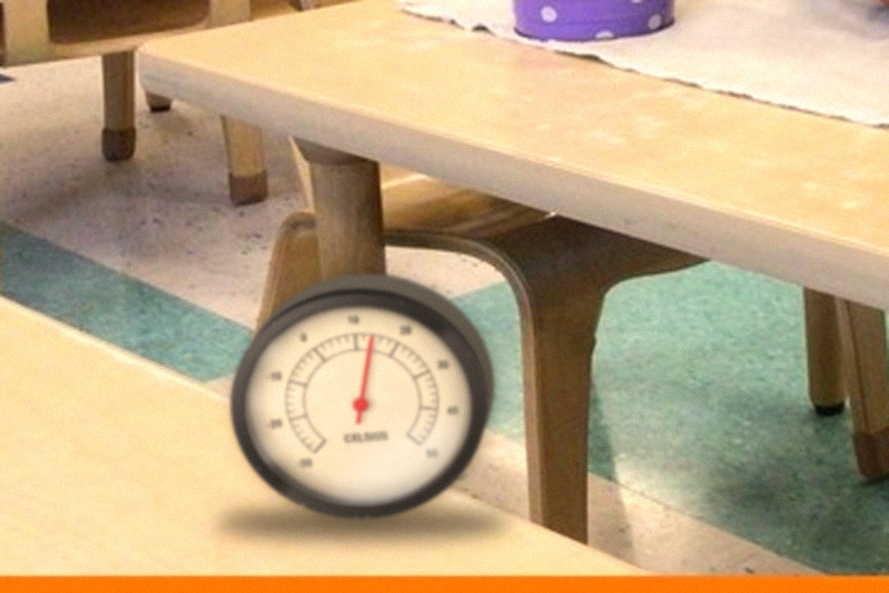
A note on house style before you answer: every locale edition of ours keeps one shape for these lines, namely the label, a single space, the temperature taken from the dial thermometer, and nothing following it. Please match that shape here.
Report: 14 °C
